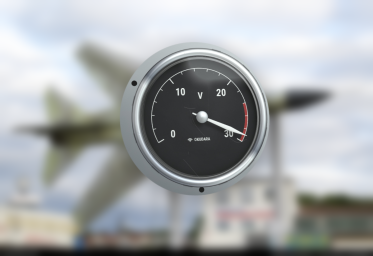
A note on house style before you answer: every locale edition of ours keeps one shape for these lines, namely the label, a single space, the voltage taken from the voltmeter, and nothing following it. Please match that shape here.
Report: 29 V
